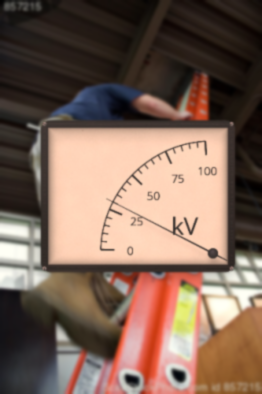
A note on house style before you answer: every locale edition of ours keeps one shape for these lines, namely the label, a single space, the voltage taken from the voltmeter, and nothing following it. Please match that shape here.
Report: 30 kV
